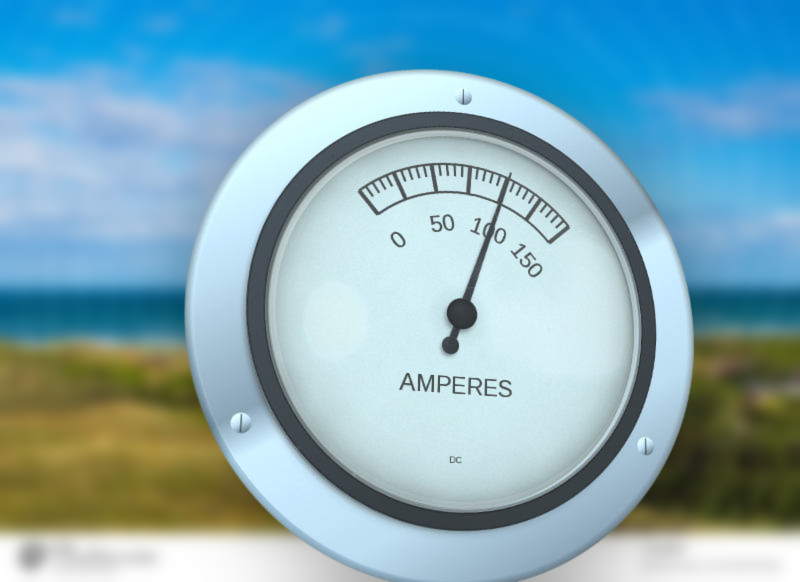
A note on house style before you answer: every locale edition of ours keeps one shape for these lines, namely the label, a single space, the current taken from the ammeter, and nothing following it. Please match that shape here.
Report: 100 A
